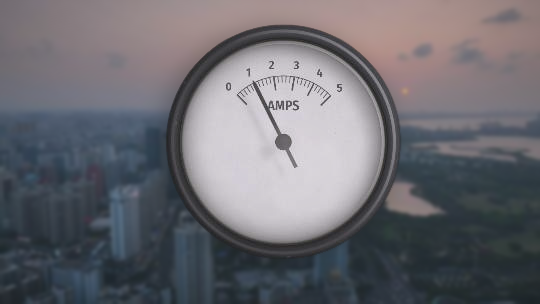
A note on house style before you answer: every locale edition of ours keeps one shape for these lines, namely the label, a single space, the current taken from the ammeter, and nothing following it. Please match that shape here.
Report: 1 A
